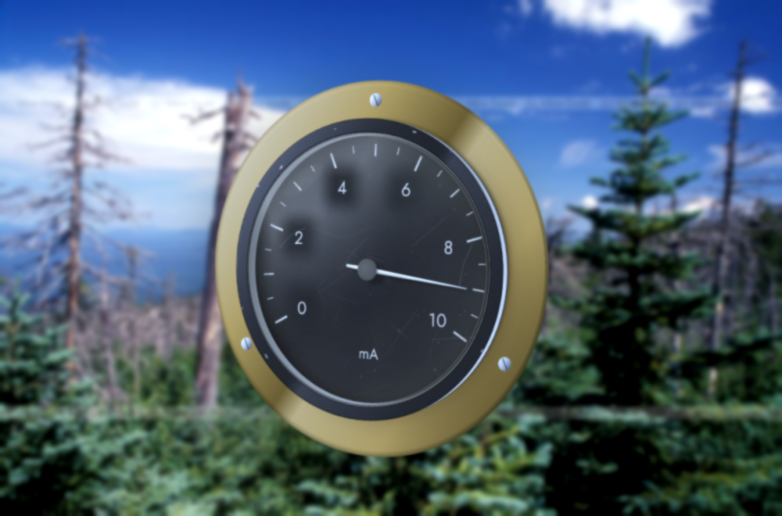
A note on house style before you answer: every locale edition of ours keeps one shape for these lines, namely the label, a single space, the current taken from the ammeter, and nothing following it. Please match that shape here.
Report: 9 mA
